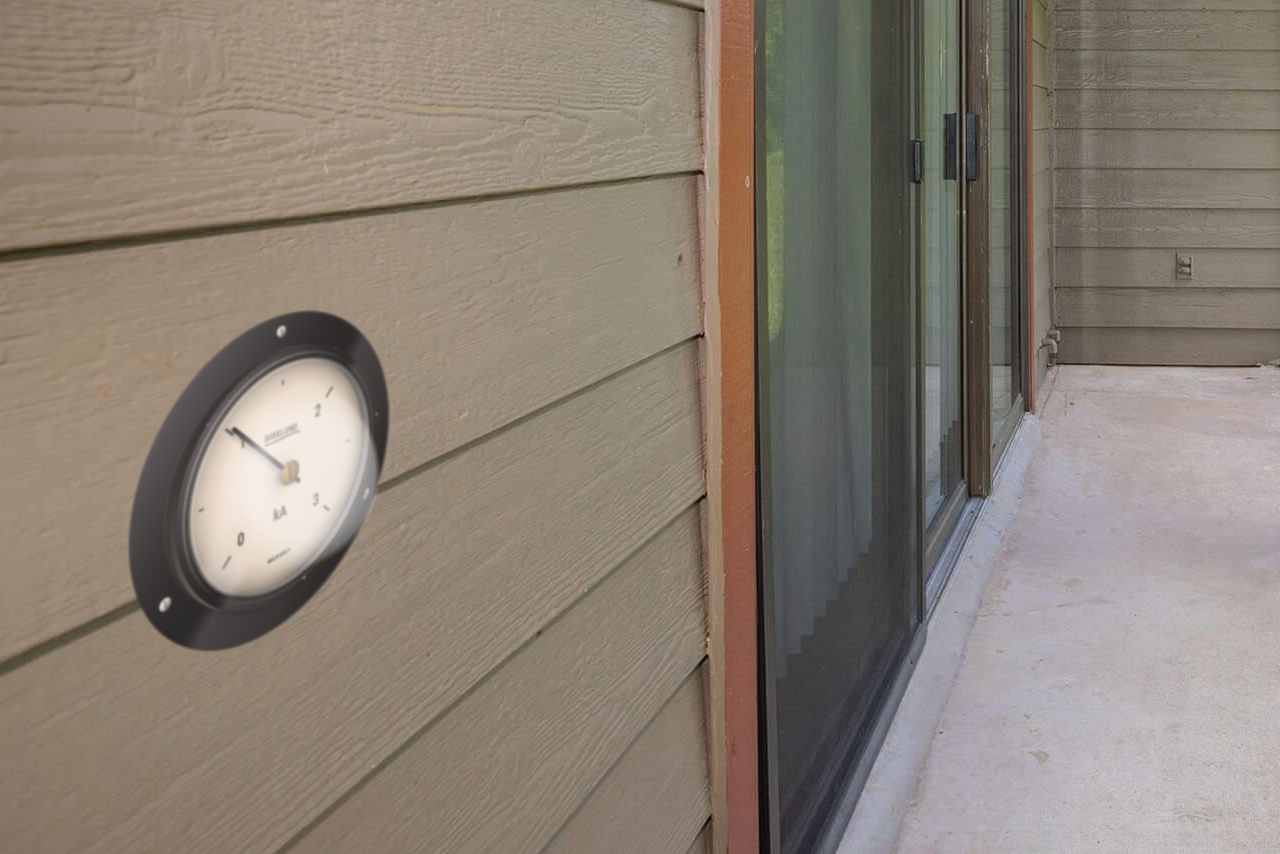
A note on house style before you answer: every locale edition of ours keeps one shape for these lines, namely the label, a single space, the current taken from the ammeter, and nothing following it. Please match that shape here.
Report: 1 kA
